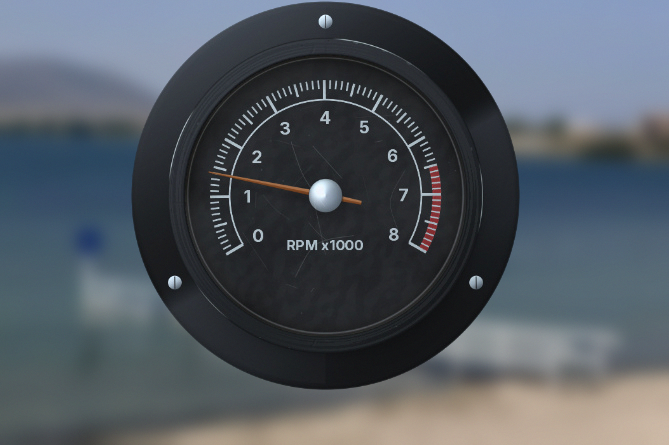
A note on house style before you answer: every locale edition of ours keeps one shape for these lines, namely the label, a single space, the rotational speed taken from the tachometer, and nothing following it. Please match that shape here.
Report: 1400 rpm
